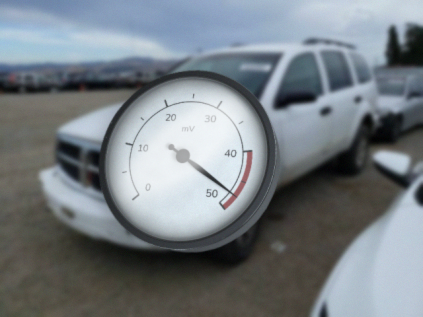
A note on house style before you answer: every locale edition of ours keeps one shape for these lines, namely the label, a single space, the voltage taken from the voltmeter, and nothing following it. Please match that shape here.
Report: 47.5 mV
